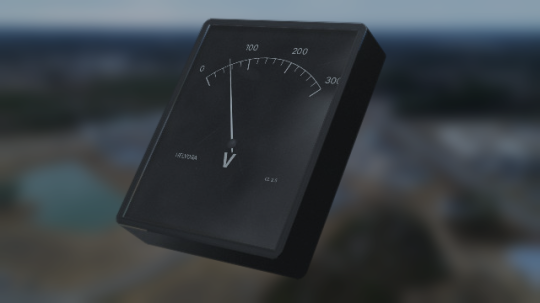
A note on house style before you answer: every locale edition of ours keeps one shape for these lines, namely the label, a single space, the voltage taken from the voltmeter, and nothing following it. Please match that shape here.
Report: 60 V
